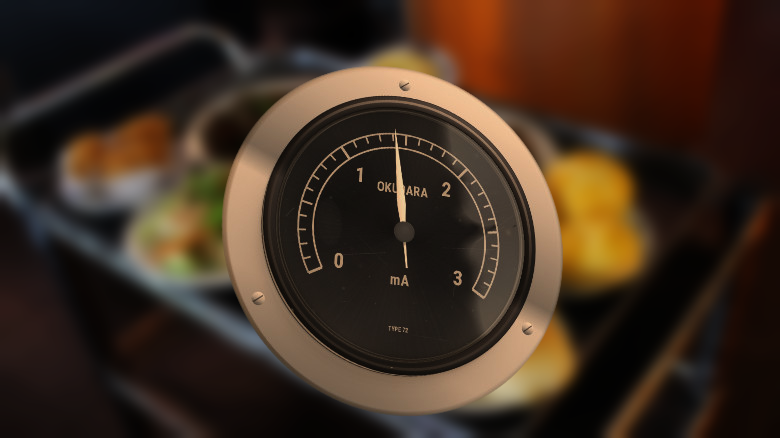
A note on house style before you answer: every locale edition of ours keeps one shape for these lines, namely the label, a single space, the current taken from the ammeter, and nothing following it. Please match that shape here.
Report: 1.4 mA
